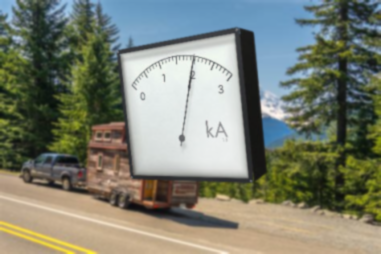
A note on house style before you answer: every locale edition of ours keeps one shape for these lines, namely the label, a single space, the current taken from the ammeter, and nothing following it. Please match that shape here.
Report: 2 kA
